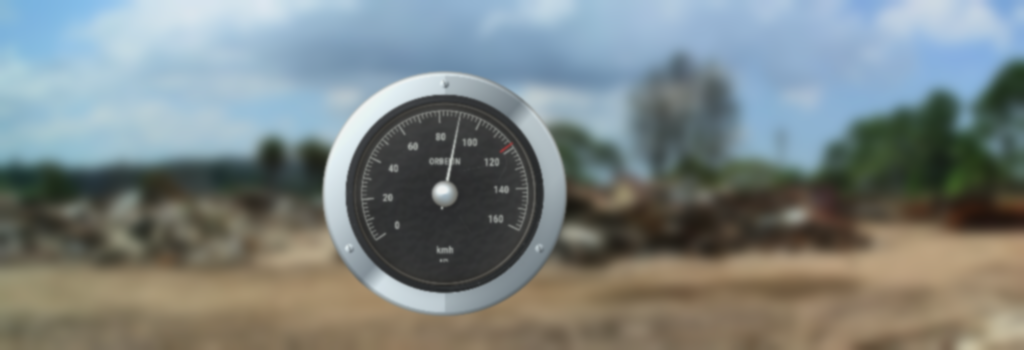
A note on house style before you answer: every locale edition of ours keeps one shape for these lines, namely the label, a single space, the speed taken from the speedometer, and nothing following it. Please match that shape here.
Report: 90 km/h
